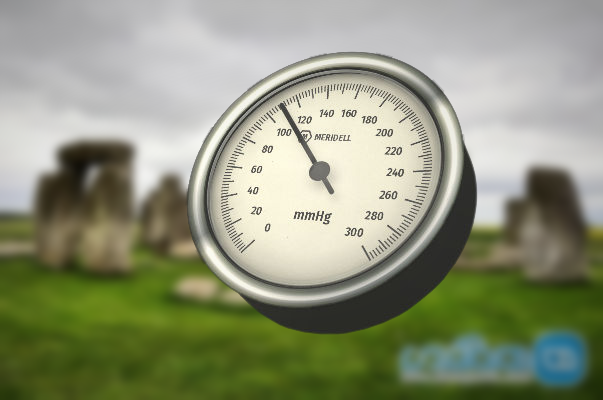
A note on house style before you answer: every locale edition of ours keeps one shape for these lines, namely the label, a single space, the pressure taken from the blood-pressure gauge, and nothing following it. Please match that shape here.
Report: 110 mmHg
